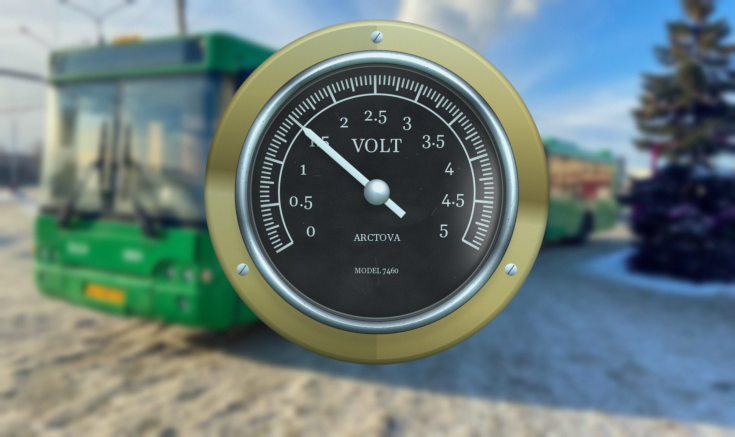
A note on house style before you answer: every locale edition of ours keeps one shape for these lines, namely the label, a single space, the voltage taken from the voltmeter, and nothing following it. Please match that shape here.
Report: 1.5 V
